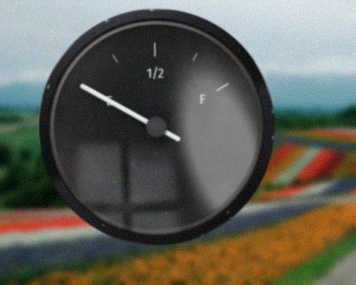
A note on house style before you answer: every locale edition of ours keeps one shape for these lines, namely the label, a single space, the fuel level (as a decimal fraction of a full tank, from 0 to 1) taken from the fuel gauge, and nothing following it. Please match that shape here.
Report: 0
